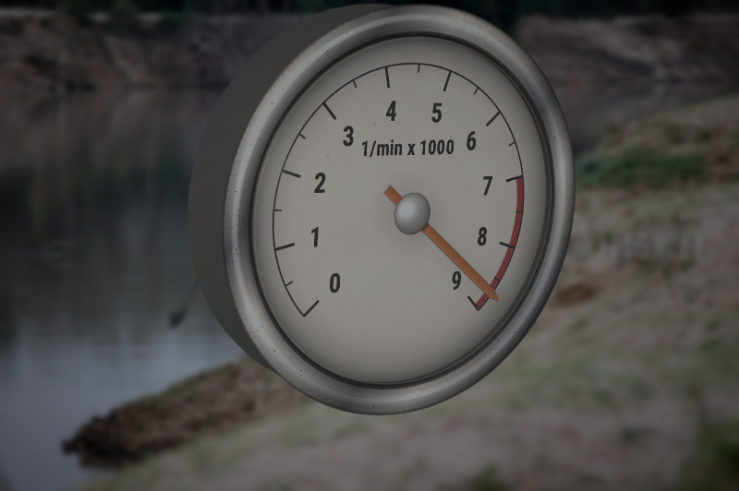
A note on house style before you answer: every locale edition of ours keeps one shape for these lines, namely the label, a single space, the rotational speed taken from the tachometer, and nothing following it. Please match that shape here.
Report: 8750 rpm
